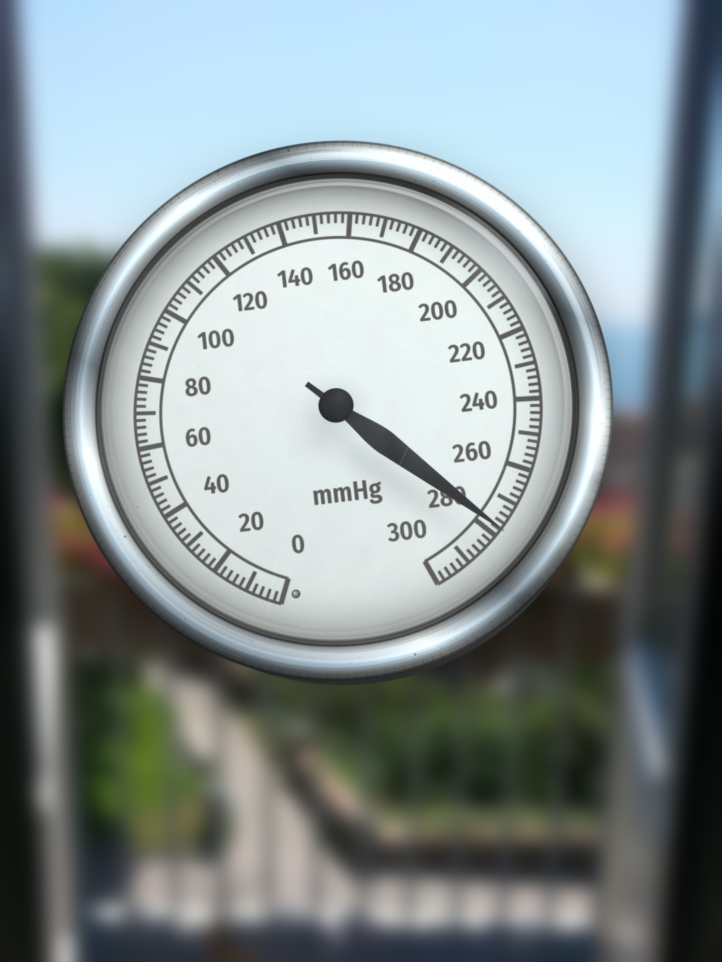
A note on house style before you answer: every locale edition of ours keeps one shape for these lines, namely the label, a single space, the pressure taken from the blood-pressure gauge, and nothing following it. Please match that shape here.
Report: 278 mmHg
